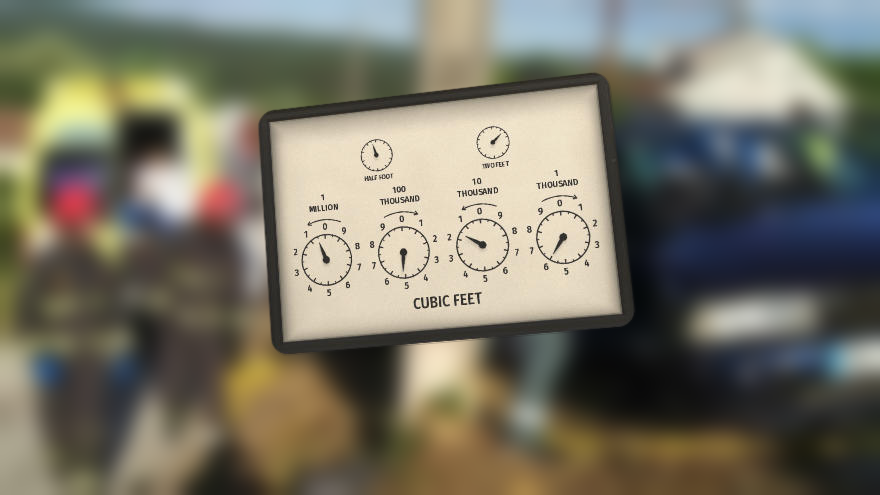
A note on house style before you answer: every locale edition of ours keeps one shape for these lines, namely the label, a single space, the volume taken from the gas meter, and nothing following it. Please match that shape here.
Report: 51600 ft³
